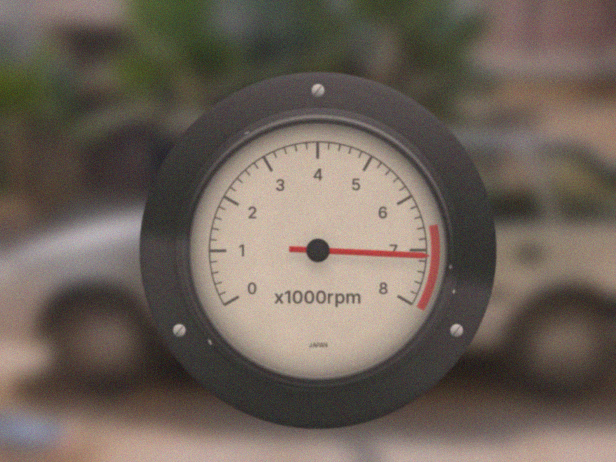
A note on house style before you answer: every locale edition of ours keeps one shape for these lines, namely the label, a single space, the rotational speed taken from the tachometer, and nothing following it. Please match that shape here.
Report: 7100 rpm
